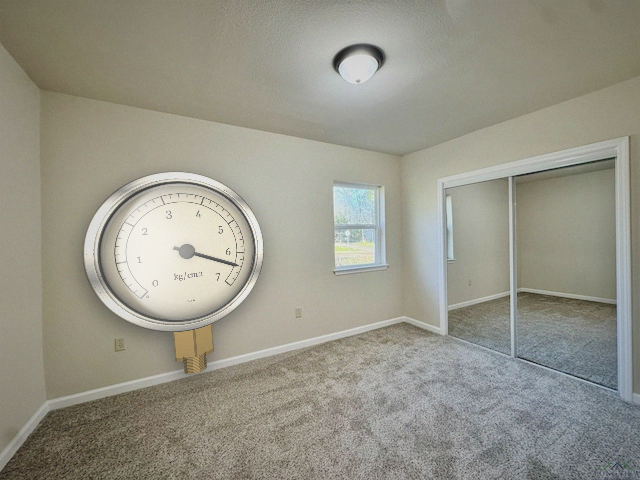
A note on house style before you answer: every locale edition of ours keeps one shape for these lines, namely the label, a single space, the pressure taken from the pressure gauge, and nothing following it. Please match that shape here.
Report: 6.4 kg/cm²
